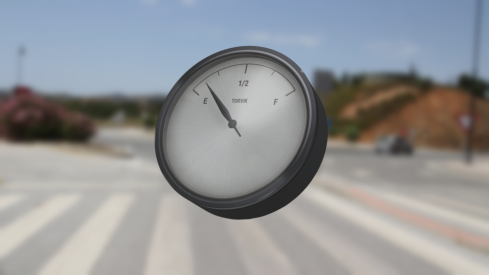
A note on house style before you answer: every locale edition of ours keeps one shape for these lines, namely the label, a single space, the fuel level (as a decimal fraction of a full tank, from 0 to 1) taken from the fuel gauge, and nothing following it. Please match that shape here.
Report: 0.125
